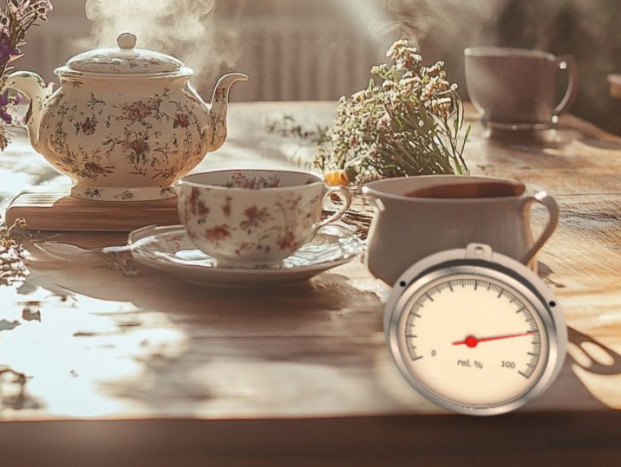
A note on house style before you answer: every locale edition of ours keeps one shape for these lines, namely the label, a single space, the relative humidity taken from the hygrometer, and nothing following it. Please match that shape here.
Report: 80 %
